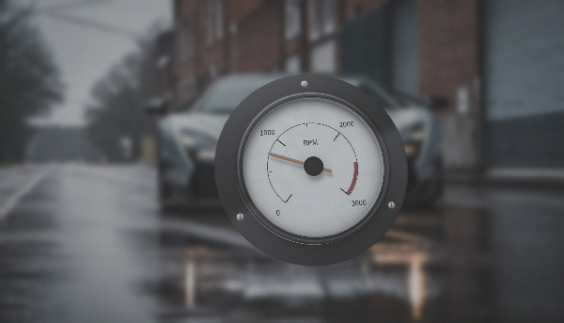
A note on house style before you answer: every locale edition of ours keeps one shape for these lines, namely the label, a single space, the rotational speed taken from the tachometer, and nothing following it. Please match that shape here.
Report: 750 rpm
